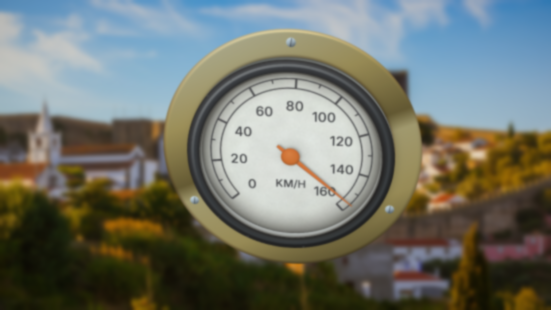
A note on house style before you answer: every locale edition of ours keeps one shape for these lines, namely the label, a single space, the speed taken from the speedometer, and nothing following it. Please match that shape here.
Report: 155 km/h
